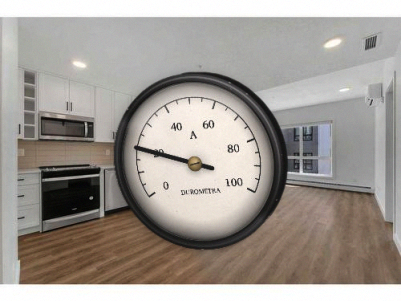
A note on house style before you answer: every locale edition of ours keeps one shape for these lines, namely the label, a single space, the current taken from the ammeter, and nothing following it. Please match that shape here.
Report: 20 A
